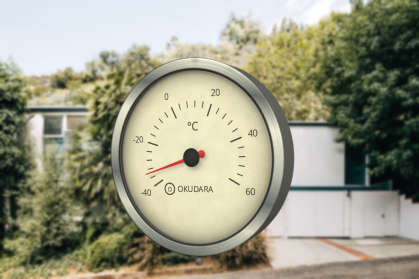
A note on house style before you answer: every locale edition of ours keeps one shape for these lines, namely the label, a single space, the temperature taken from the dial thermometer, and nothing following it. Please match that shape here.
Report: -34 °C
